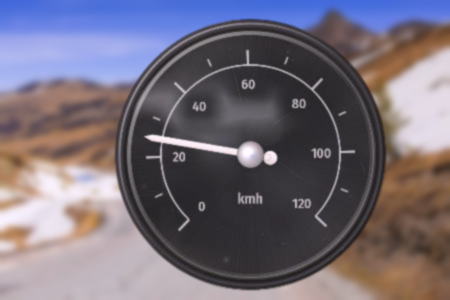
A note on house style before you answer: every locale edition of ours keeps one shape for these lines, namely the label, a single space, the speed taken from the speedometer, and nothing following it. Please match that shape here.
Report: 25 km/h
